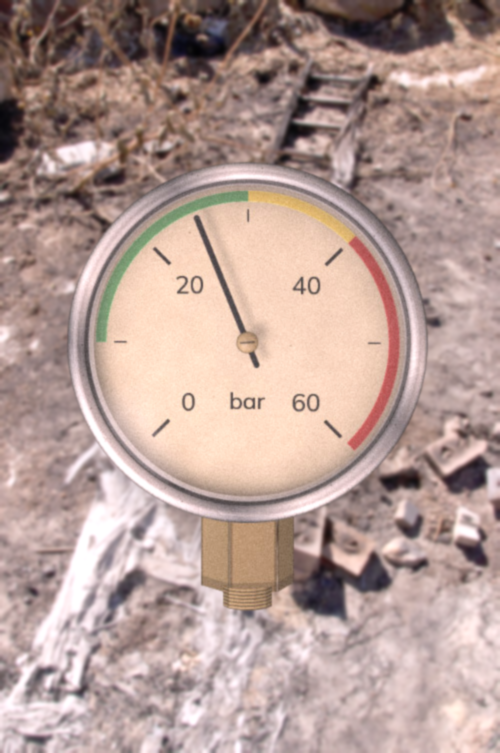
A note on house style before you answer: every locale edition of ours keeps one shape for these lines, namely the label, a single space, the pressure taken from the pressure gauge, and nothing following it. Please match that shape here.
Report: 25 bar
